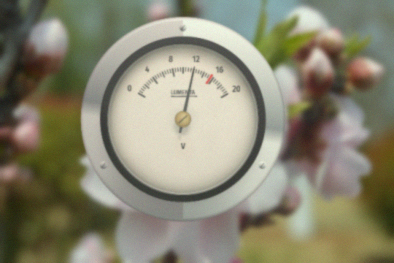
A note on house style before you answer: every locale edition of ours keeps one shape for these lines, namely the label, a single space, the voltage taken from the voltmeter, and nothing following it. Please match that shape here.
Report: 12 V
